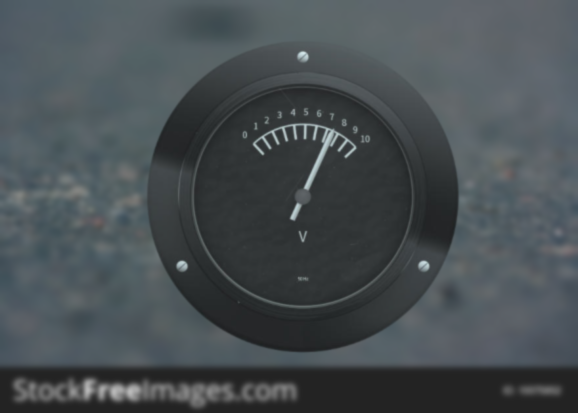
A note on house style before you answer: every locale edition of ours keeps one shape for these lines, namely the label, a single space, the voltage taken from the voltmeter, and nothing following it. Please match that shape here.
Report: 7.5 V
